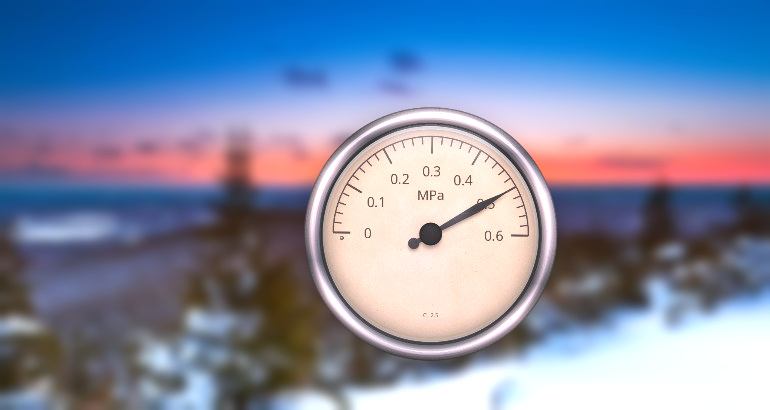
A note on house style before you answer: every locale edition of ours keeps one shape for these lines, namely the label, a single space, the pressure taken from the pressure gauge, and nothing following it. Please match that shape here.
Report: 0.5 MPa
